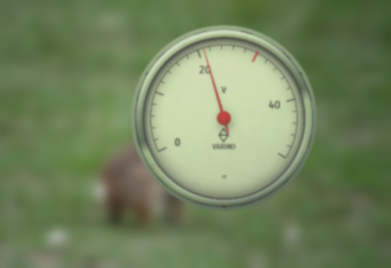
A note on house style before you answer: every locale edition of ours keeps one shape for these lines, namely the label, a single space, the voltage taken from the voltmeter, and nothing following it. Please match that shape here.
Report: 21 V
